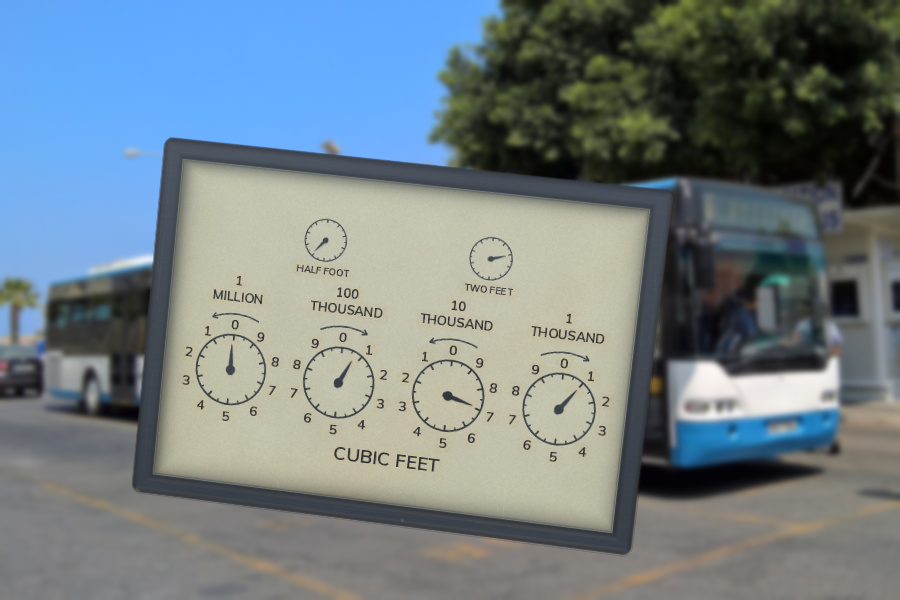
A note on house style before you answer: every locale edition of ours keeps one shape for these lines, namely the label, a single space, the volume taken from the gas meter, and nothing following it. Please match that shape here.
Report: 7100 ft³
